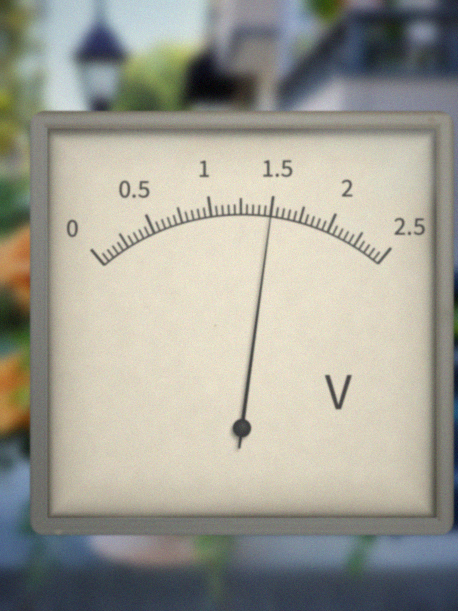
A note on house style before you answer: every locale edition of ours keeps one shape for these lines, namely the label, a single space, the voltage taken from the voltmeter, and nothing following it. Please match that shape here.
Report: 1.5 V
